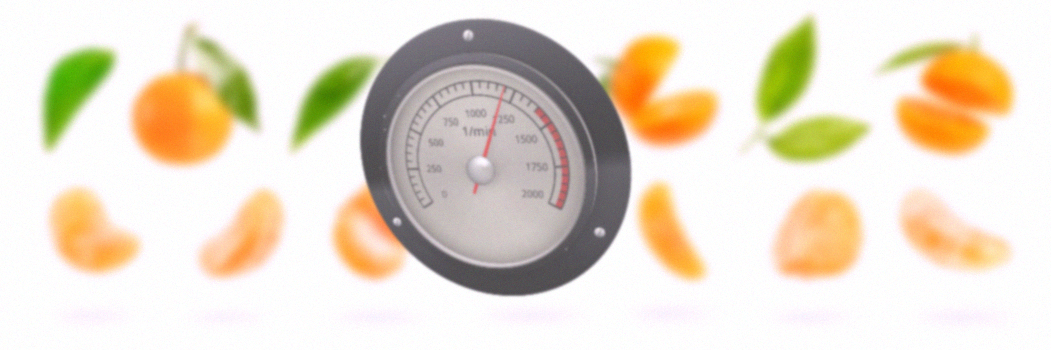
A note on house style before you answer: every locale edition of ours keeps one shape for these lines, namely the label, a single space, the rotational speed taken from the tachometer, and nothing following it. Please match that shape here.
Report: 1200 rpm
